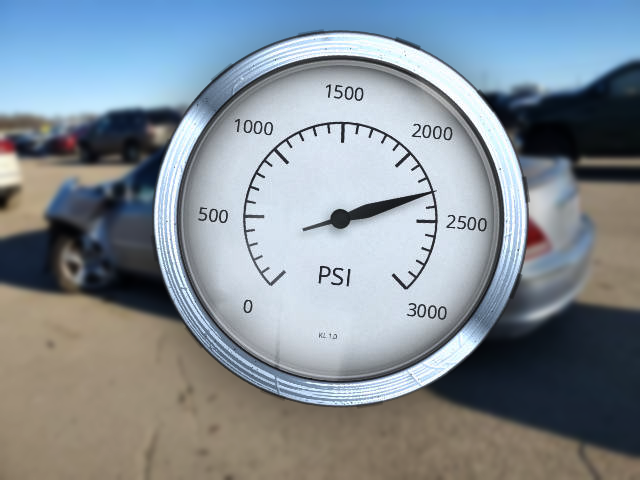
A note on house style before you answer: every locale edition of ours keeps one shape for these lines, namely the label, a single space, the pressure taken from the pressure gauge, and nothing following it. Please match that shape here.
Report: 2300 psi
